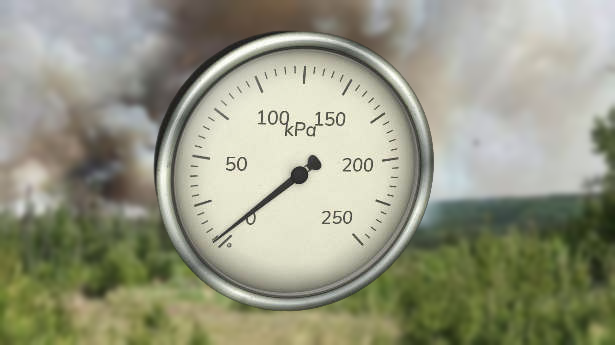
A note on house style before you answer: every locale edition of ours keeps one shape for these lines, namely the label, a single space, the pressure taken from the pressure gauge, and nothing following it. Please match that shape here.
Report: 5 kPa
